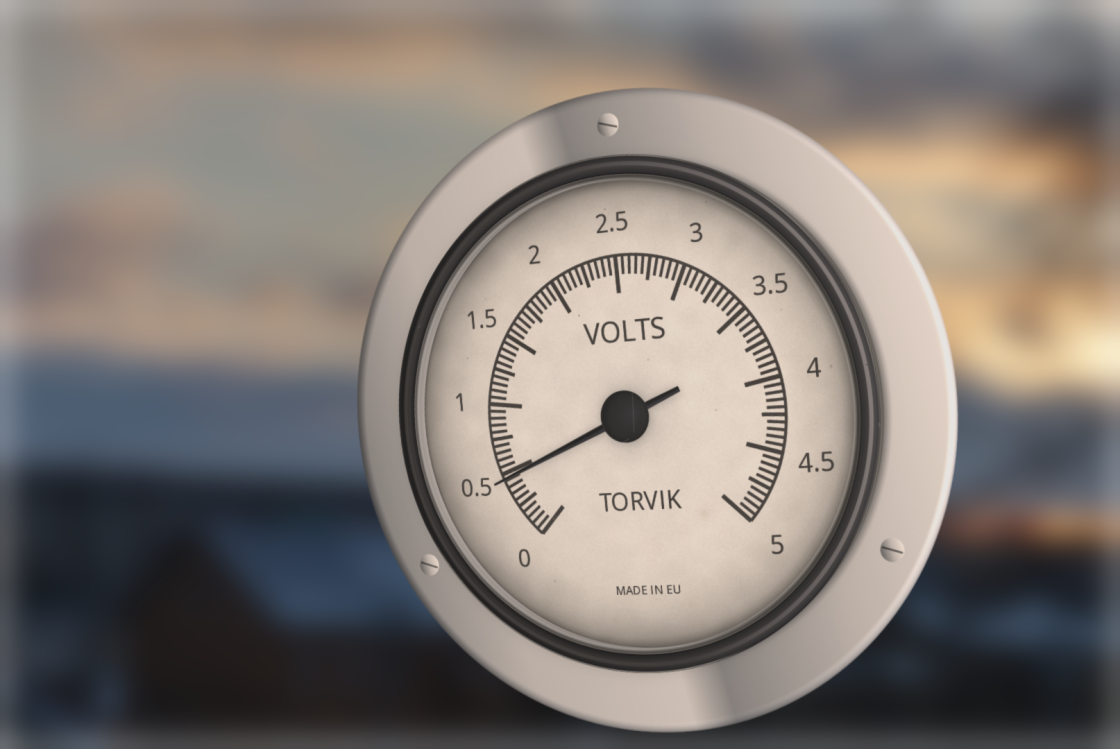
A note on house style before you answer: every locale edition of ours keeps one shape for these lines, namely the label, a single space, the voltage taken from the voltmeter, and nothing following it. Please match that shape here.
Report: 0.45 V
